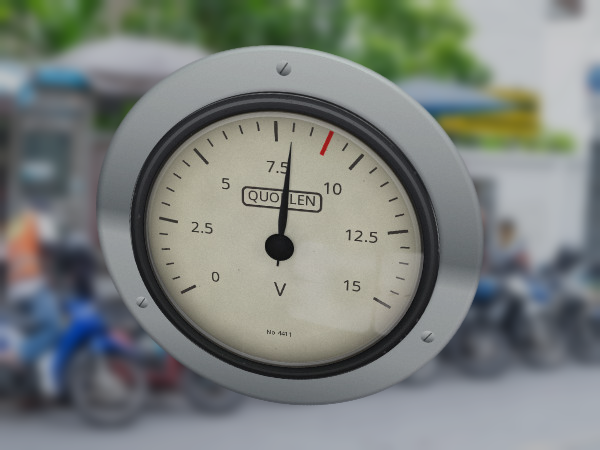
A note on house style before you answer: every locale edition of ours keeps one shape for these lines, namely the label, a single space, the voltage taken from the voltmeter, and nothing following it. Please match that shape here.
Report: 8 V
